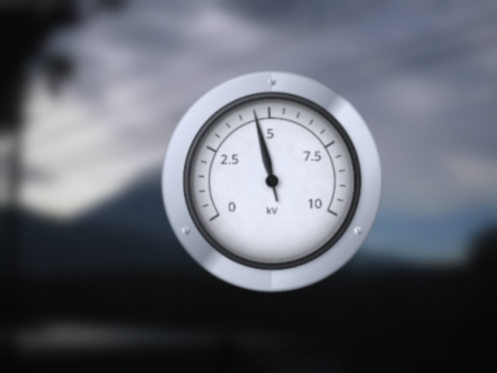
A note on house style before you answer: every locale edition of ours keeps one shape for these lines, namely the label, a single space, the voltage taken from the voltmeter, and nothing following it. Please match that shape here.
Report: 4.5 kV
